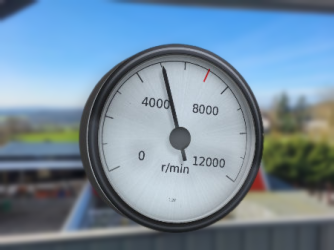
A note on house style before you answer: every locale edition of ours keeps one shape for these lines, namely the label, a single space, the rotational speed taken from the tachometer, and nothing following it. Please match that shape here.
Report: 5000 rpm
